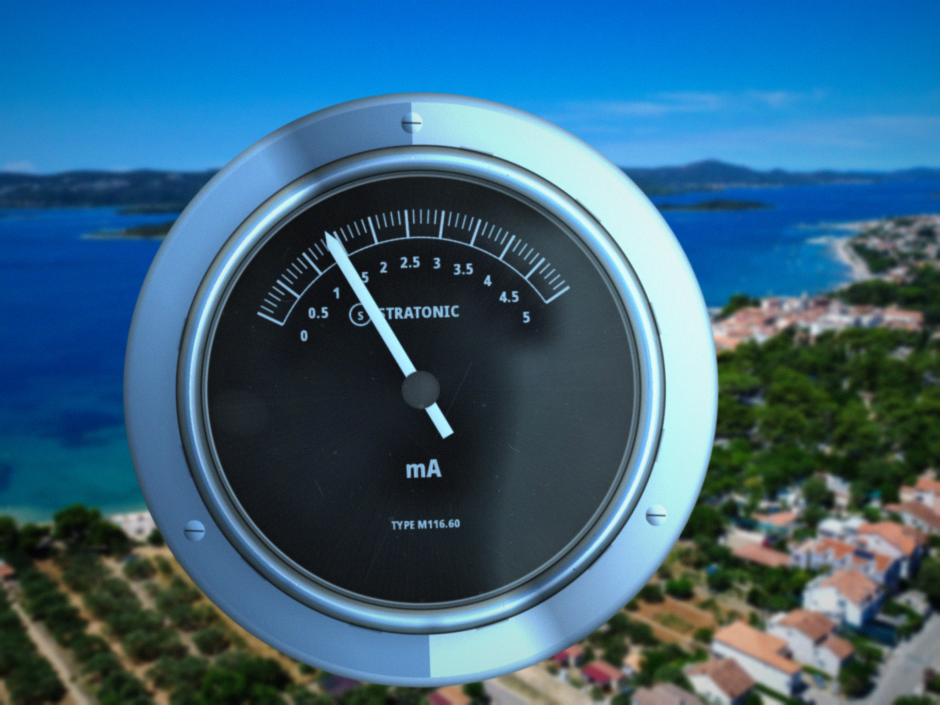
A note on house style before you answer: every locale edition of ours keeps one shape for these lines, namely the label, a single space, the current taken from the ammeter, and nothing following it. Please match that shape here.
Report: 1.4 mA
